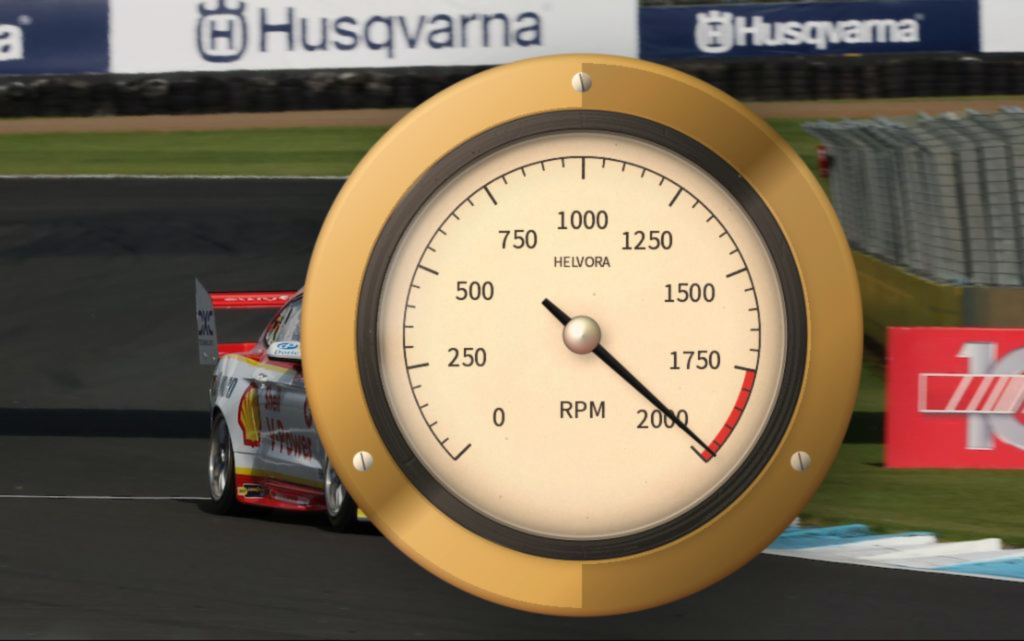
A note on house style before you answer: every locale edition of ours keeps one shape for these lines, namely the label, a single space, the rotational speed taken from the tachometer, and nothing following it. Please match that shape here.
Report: 1975 rpm
